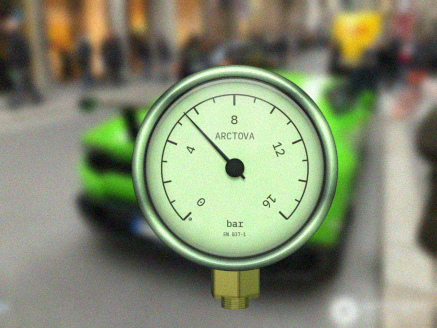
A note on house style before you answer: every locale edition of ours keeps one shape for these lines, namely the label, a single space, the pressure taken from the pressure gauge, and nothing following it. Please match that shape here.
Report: 5.5 bar
